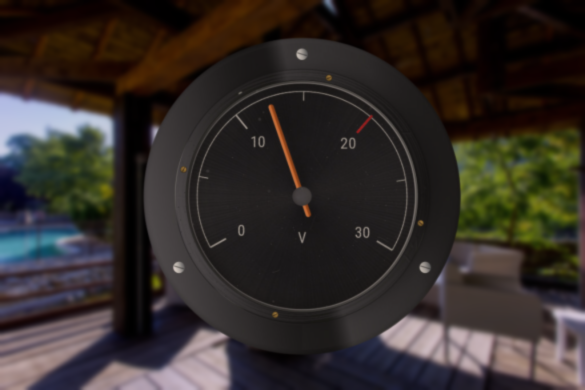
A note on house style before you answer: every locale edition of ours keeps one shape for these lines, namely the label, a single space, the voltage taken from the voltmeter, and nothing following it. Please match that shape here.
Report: 12.5 V
